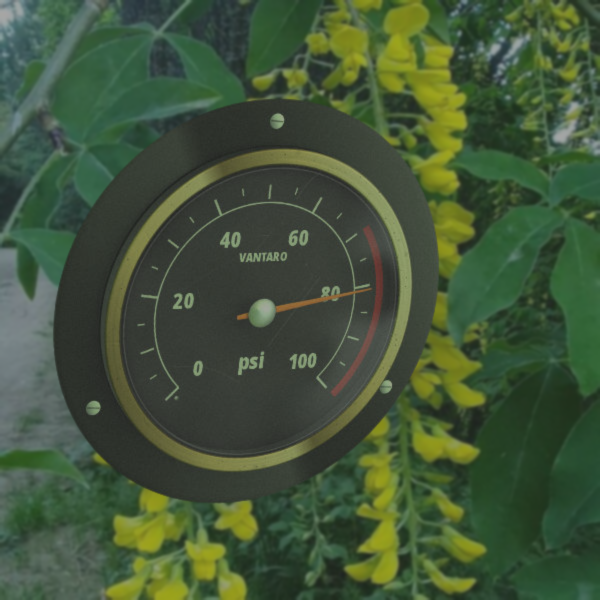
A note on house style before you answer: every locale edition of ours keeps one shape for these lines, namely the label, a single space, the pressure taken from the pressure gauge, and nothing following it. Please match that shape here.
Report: 80 psi
